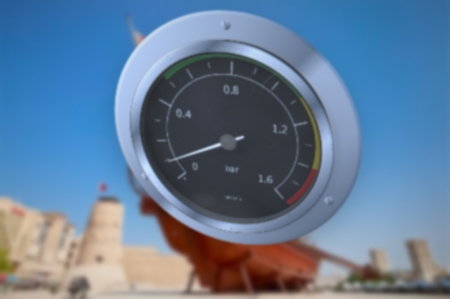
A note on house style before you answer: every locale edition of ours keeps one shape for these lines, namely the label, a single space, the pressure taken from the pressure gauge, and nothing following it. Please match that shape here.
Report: 0.1 bar
